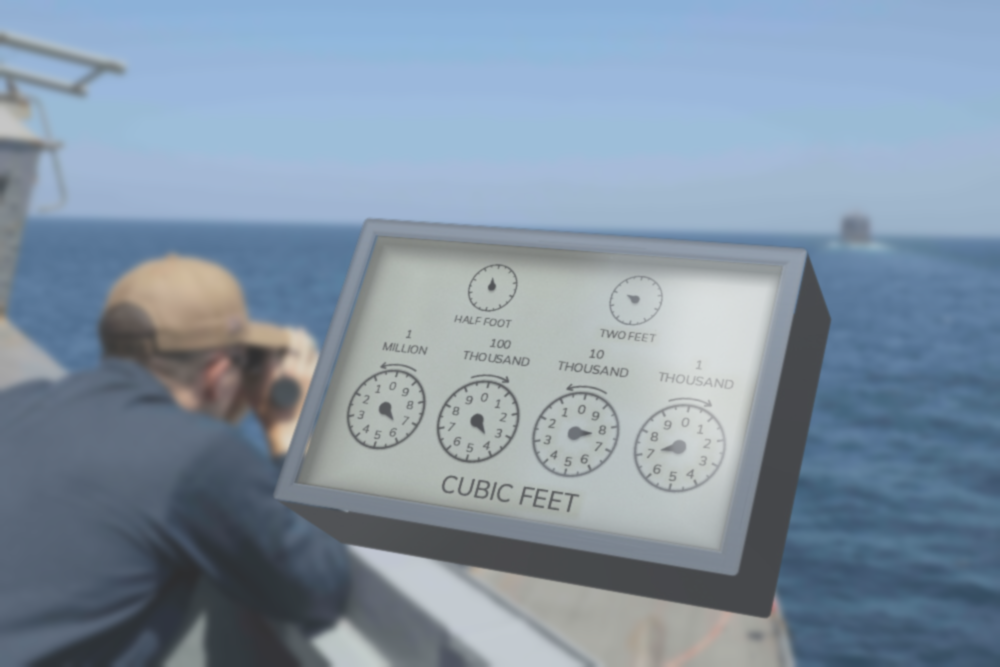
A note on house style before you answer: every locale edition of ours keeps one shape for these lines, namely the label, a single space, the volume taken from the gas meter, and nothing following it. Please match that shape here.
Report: 637700 ft³
